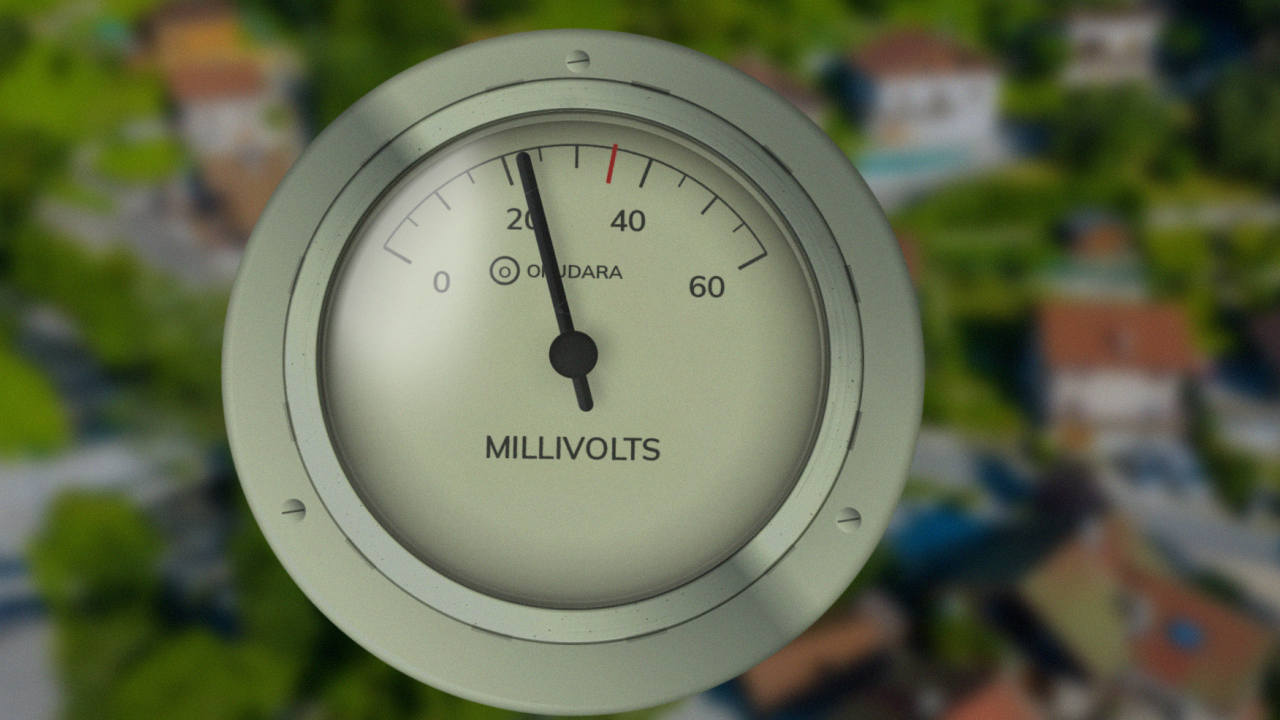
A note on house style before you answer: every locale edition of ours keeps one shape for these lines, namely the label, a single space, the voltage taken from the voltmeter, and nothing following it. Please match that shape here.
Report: 22.5 mV
